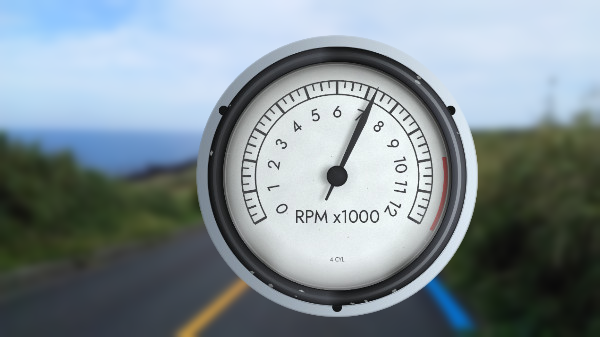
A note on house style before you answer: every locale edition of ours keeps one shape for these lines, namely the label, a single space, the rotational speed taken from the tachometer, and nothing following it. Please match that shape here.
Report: 7250 rpm
